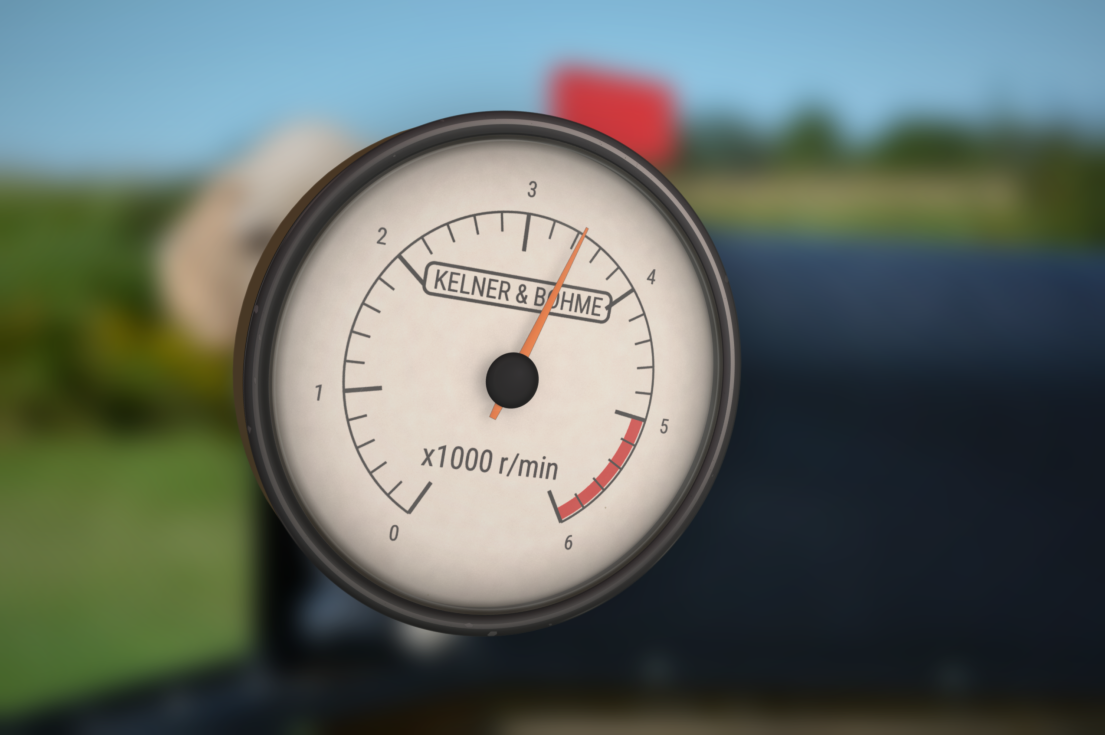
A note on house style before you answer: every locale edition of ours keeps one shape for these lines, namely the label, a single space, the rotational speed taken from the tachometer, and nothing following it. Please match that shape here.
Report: 3400 rpm
